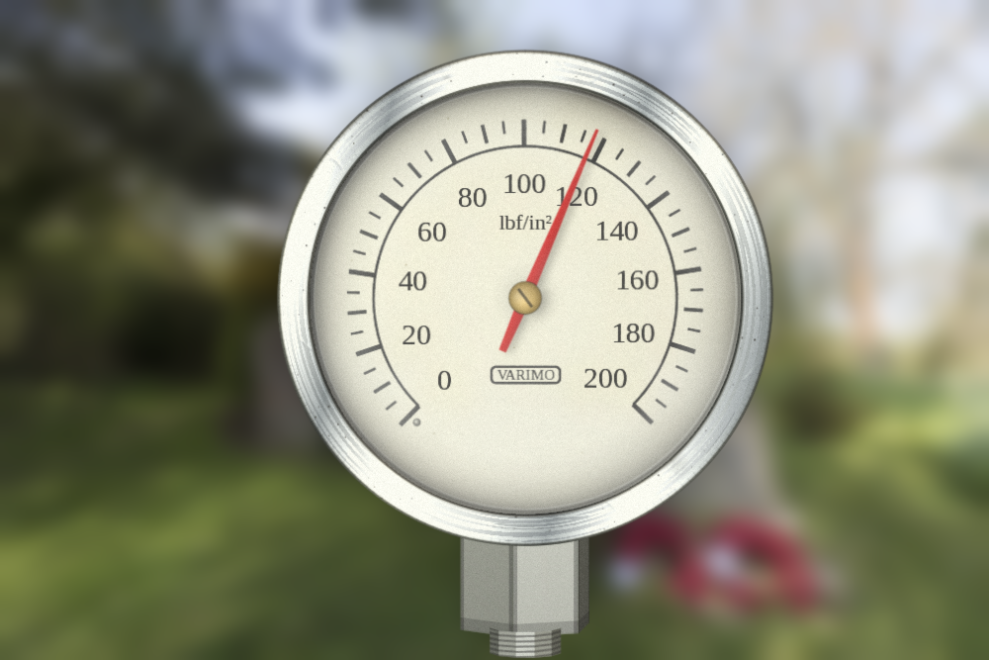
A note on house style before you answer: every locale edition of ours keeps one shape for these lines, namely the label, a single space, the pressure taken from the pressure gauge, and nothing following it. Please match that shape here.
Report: 117.5 psi
